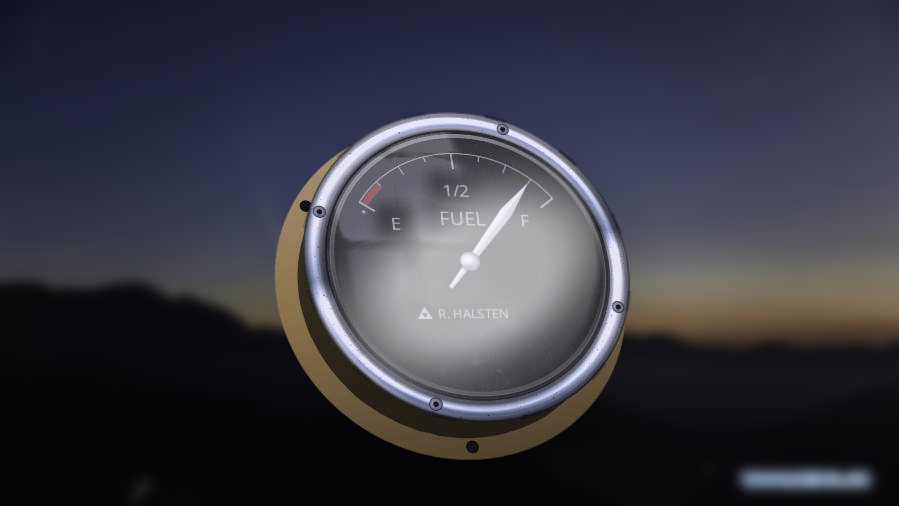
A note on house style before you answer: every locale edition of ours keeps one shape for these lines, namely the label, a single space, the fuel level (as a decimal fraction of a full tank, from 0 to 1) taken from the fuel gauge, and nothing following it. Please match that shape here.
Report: 0.875
